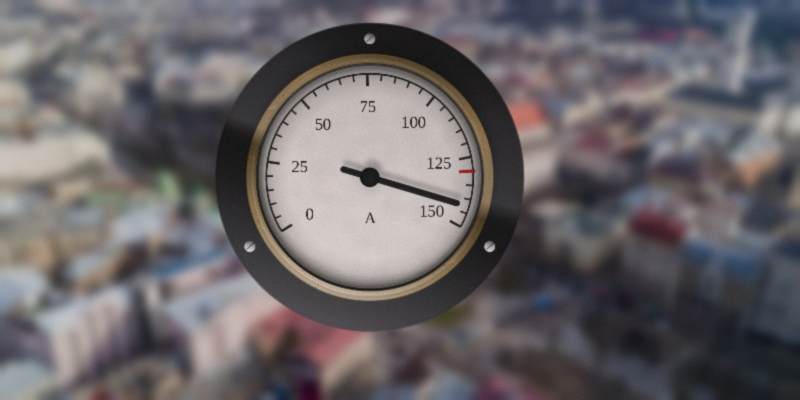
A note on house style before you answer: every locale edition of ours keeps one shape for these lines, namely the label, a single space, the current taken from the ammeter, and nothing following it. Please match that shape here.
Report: 142.5 A
